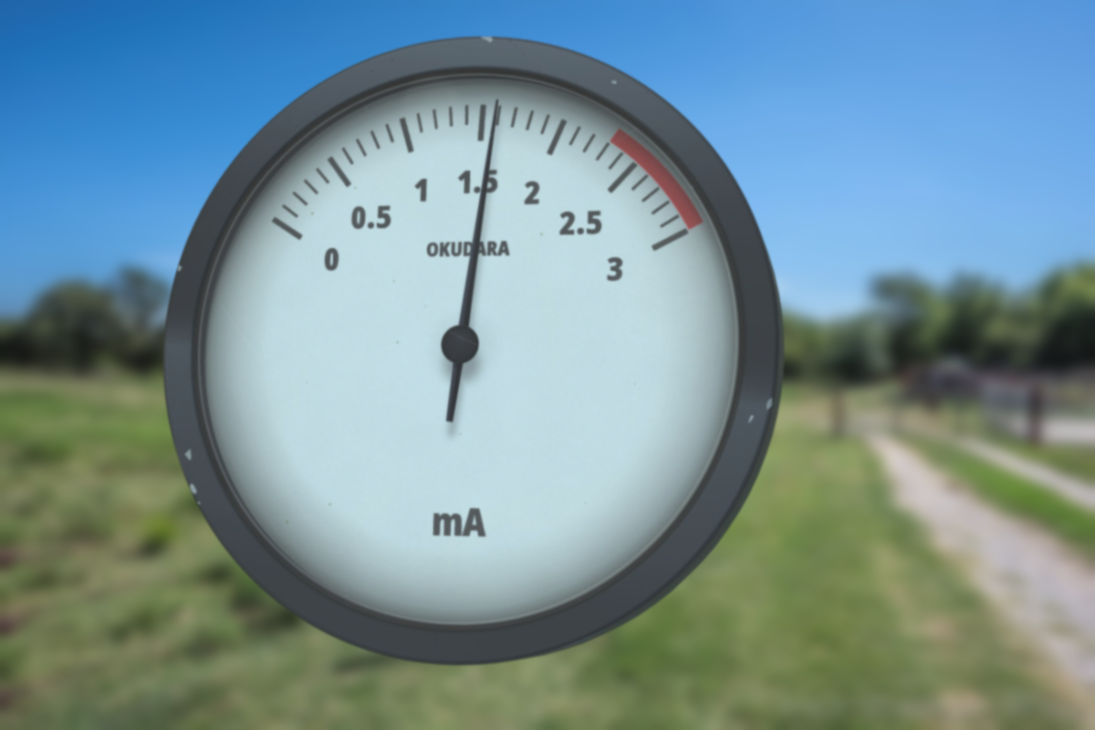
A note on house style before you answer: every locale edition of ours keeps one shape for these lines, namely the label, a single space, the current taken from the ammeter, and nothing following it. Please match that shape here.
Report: 1.6 mA
